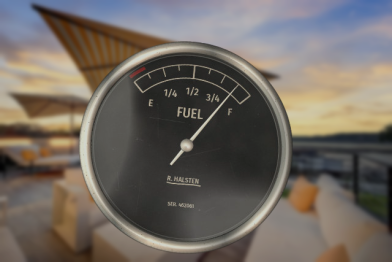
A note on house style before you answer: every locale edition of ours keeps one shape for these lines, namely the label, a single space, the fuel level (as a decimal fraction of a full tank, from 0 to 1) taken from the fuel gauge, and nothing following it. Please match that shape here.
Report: 0.875
